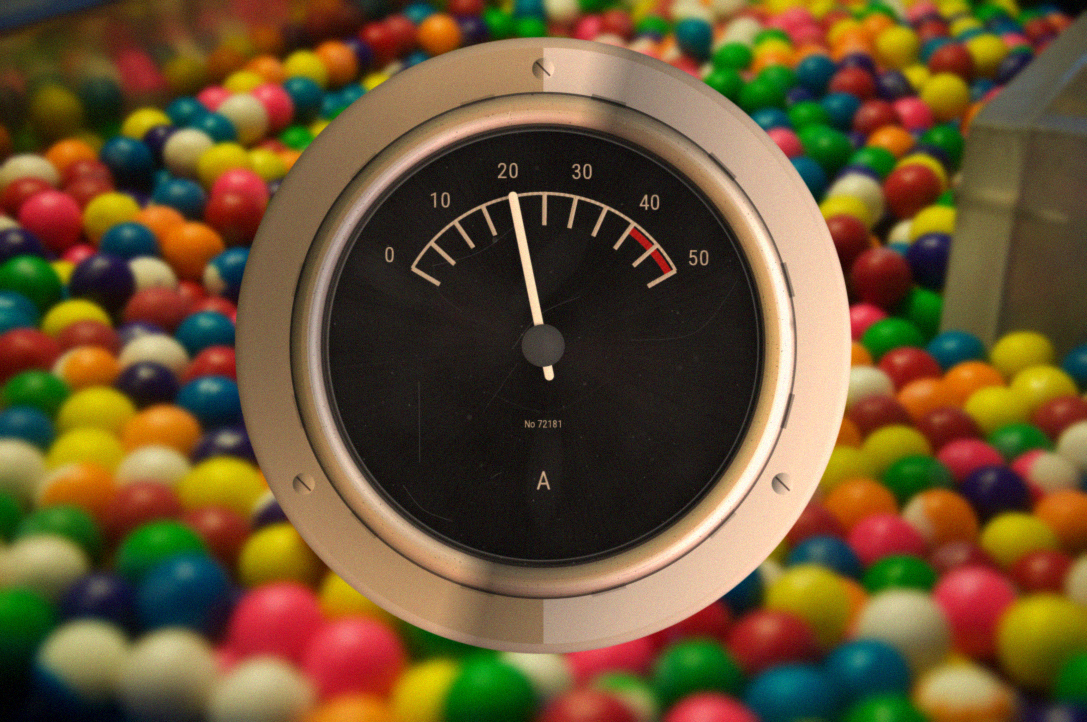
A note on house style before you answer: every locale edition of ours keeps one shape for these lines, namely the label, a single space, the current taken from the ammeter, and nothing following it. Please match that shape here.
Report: 20 A
